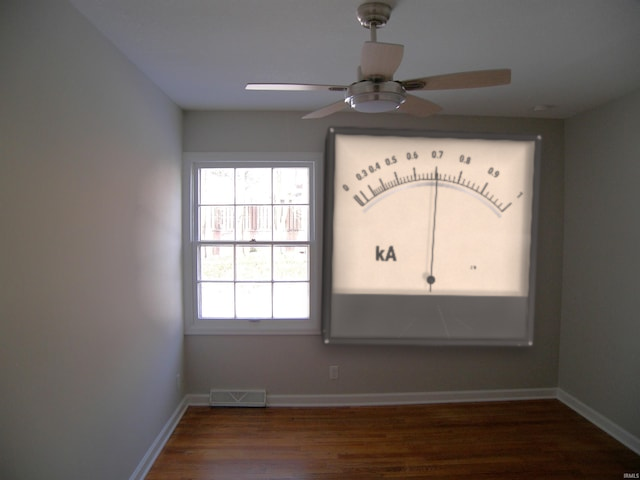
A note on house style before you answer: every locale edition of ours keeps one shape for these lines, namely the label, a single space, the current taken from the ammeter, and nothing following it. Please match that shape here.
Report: 0.7 kA
